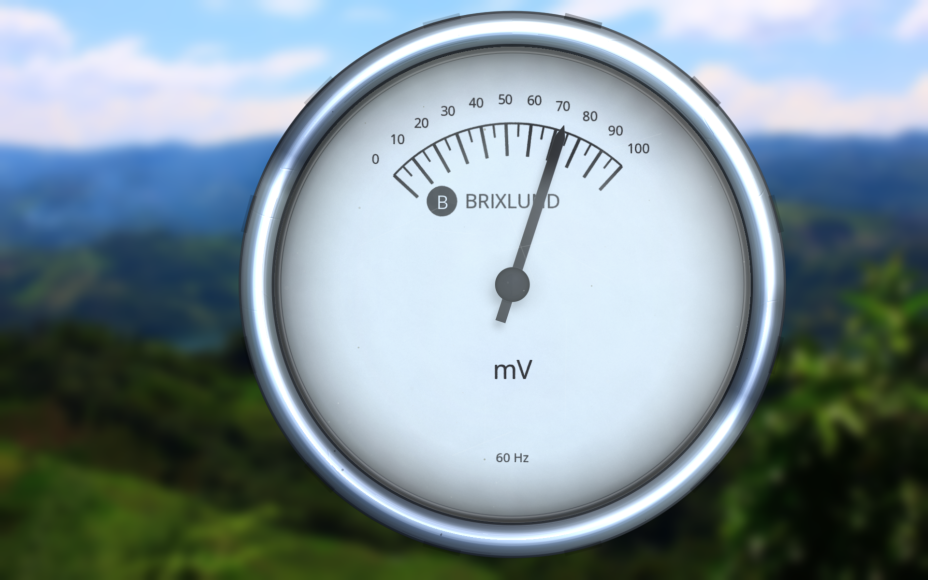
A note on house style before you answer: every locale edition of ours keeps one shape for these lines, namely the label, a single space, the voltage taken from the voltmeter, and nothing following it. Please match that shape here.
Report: 72.5 mV
